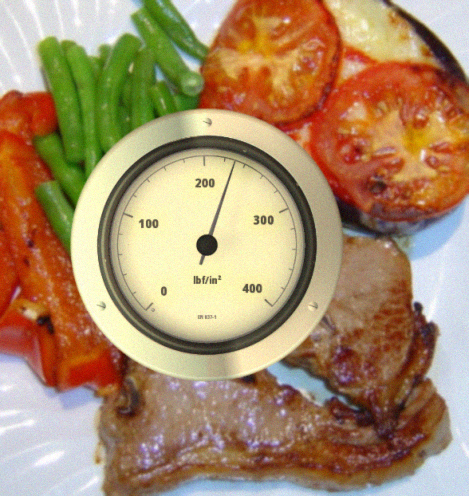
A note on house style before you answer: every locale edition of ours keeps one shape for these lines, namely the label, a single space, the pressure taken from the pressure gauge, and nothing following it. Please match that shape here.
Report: 230 psi
